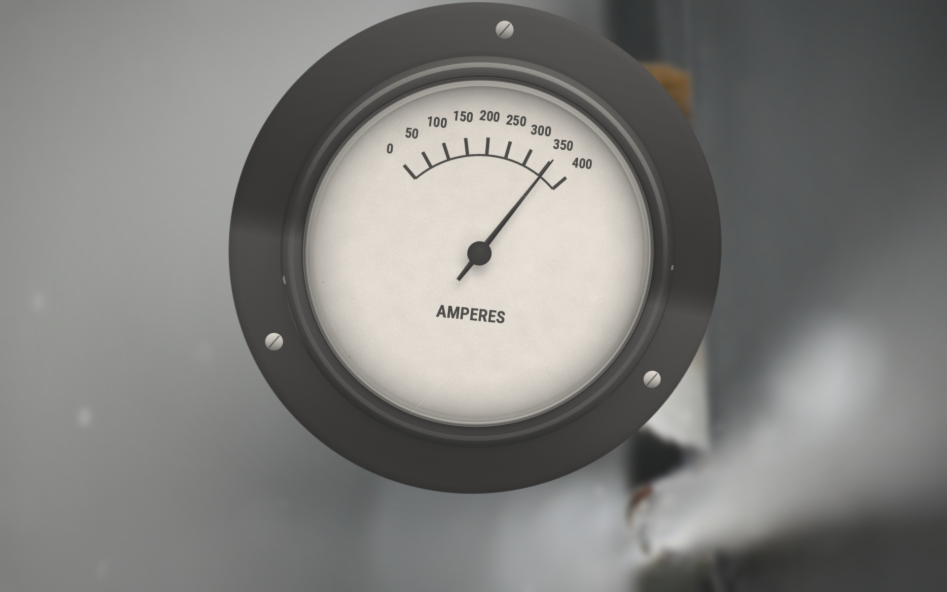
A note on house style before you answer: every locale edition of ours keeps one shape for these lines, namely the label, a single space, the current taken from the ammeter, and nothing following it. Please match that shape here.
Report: 350 A
